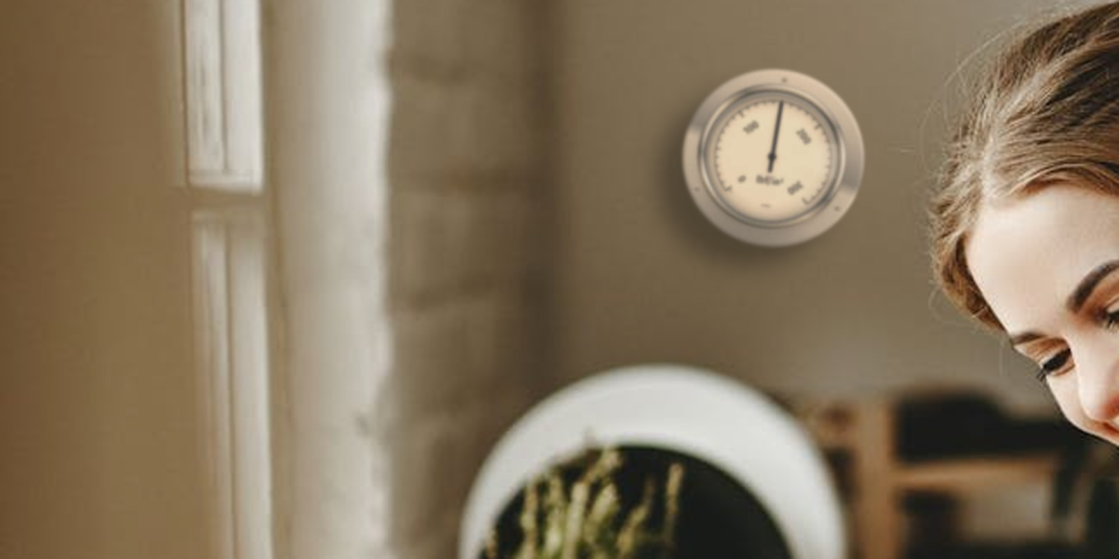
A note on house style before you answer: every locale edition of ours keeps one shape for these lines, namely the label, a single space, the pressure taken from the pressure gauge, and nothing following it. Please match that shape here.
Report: 150 psi
